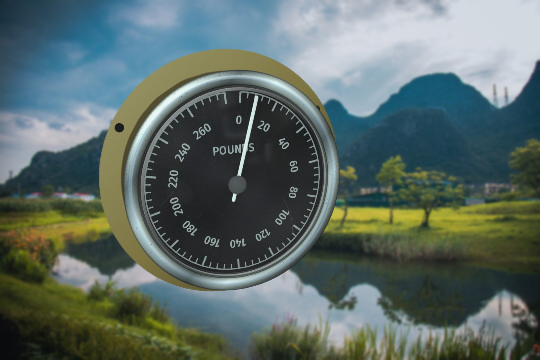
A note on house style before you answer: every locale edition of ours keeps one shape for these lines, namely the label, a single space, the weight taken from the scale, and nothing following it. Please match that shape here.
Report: 8 lb
